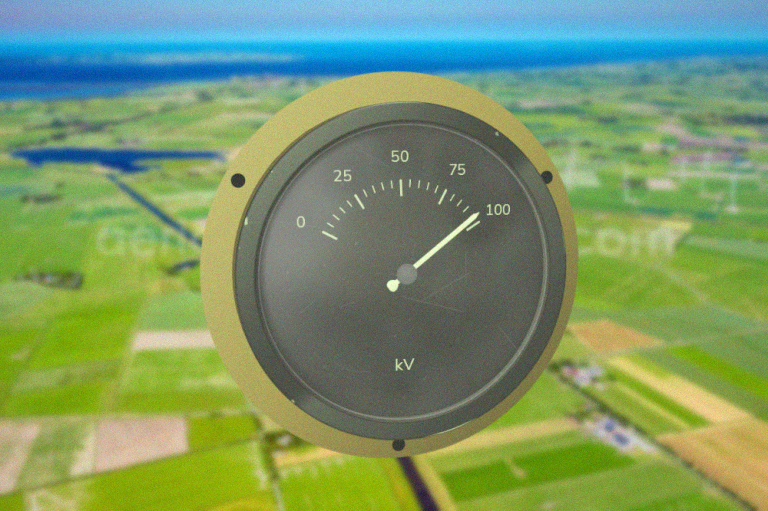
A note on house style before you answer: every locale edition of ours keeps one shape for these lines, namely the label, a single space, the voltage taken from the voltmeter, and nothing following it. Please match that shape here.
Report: 95 kV
